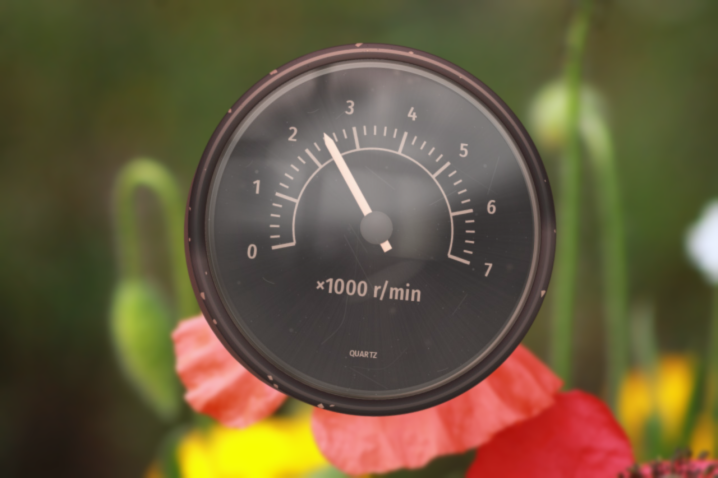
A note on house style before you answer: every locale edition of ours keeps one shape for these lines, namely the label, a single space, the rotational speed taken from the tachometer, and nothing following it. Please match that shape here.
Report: 2400 rpm
